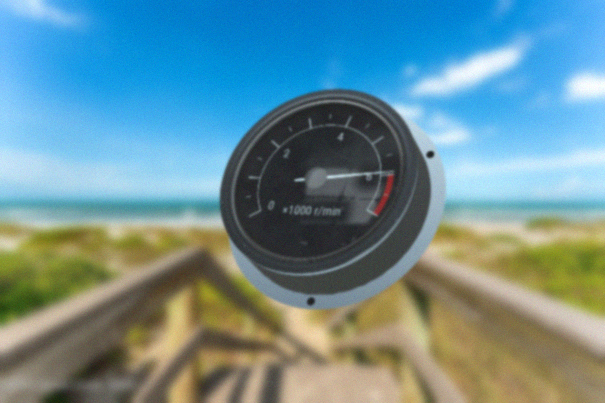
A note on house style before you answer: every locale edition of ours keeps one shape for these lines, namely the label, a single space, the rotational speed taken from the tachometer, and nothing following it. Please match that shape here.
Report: 6000 rpm
